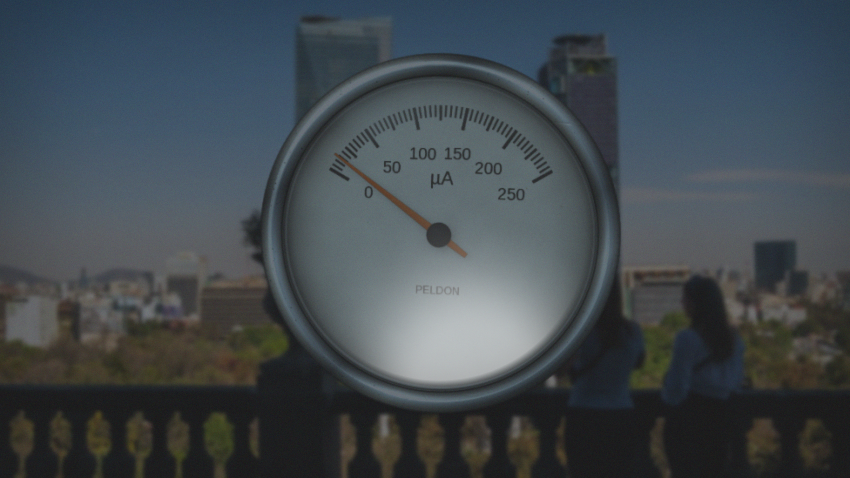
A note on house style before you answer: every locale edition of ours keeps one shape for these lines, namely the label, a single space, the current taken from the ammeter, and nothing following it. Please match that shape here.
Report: 15 µA
